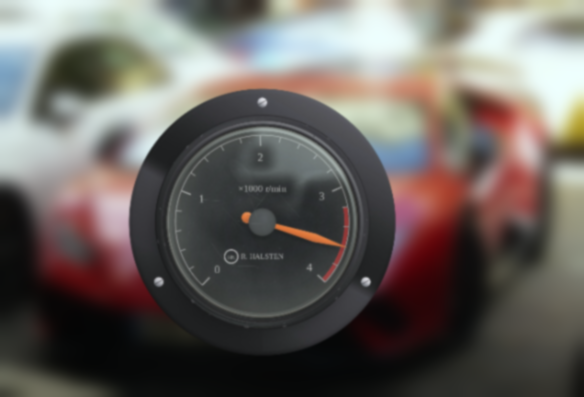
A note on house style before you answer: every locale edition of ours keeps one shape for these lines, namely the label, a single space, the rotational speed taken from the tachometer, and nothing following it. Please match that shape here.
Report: 3600 rpm
